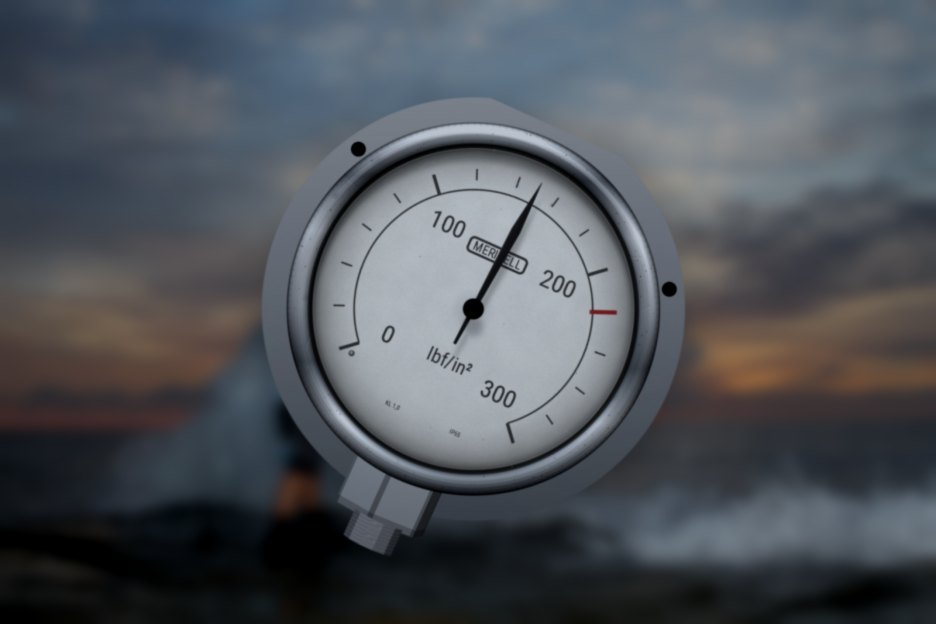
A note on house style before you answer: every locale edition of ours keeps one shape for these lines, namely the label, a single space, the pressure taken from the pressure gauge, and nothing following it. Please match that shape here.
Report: 150 psi
